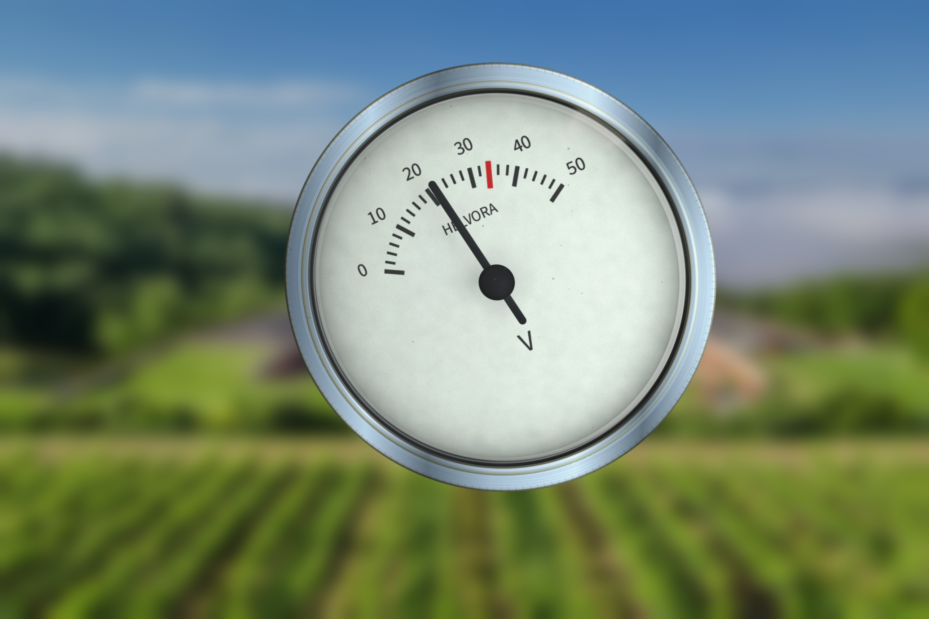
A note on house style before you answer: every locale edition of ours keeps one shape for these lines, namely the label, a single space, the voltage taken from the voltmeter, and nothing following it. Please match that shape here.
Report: 22 V
